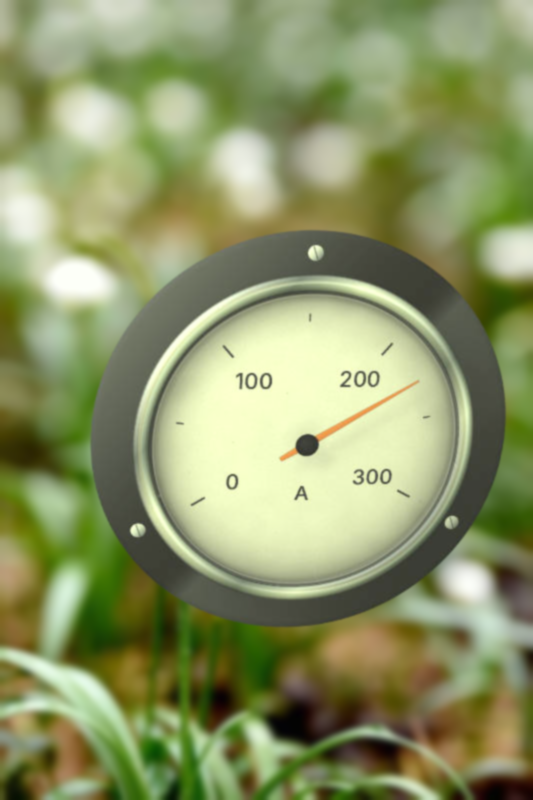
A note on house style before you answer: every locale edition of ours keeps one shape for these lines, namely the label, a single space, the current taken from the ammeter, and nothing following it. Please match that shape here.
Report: 225 A
